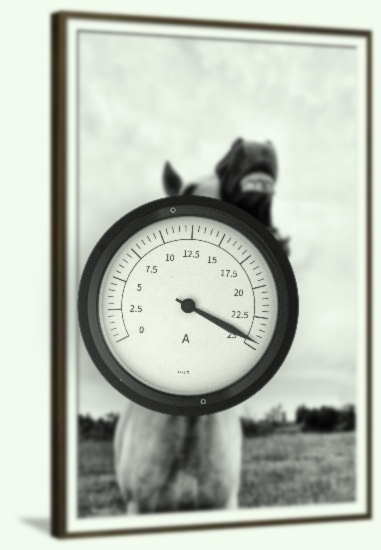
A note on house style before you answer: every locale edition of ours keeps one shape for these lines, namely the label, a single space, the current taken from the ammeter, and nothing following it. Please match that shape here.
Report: 24.5 A
